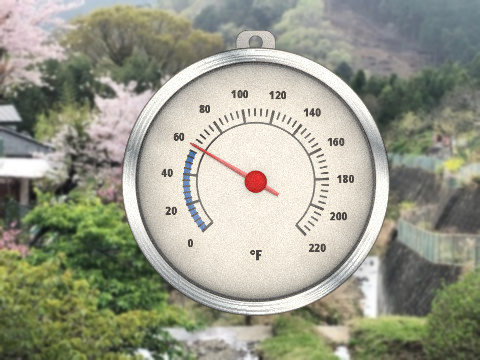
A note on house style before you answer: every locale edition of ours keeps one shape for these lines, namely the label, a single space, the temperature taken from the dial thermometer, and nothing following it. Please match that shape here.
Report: 60 °F
